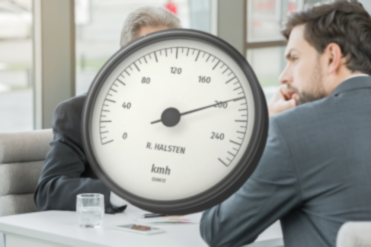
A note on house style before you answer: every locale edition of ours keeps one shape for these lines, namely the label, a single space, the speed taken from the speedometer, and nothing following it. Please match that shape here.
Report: 200 km/h
